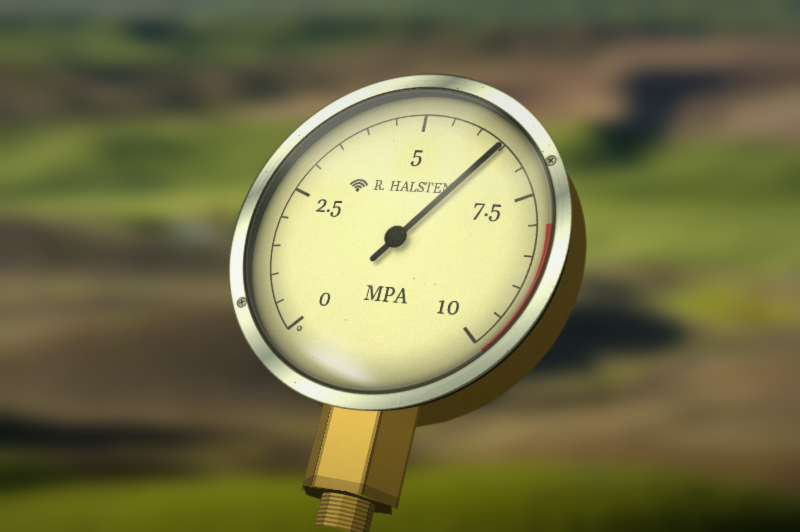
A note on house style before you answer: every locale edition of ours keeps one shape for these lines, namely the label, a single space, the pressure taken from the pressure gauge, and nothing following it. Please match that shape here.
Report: 6.5 MPa
